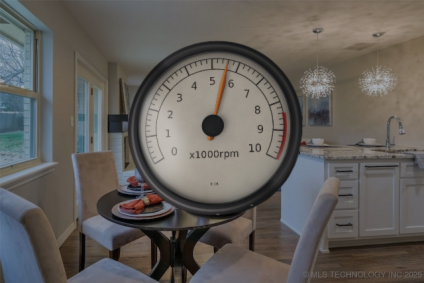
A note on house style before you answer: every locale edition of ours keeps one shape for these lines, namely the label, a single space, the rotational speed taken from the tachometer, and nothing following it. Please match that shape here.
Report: 5600 rpm
